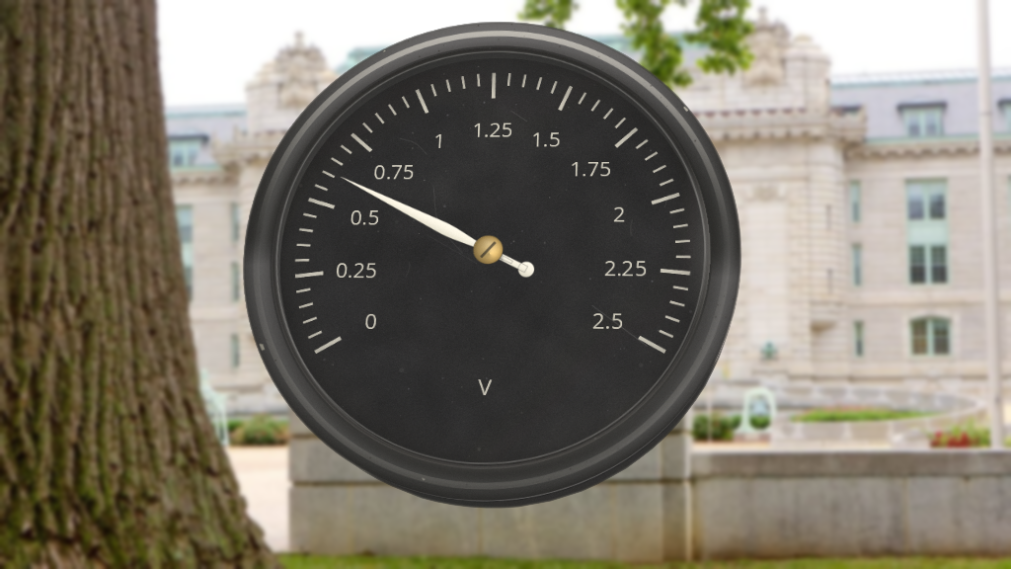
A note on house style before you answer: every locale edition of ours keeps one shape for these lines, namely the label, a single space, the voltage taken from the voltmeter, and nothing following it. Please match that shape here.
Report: 0.6 V
